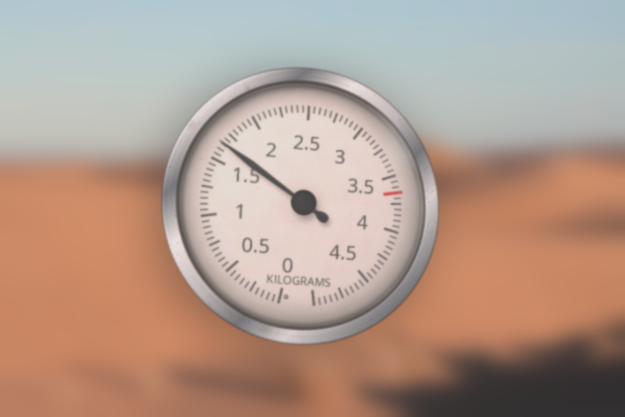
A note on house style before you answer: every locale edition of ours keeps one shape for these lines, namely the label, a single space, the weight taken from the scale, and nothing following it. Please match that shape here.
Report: 1.65 kg
